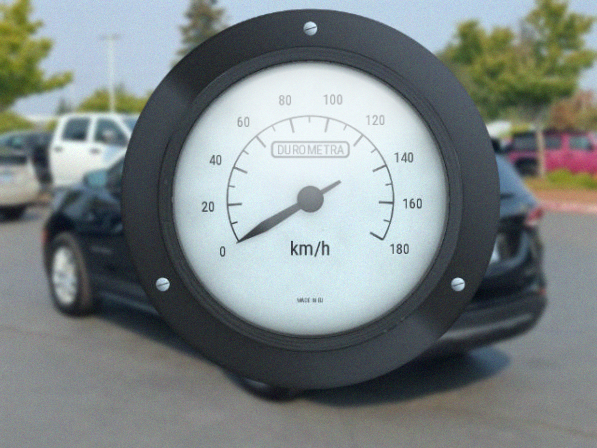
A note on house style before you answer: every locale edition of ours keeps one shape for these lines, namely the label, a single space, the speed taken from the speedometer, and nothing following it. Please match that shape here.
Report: 0 km/h
